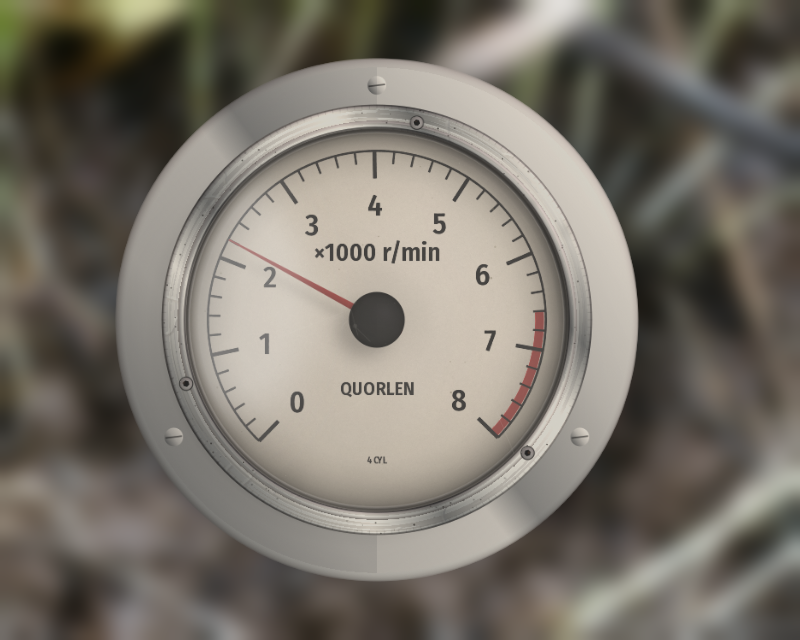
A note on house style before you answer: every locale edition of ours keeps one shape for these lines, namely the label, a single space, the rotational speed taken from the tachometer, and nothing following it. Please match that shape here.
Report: 2200 rpm
